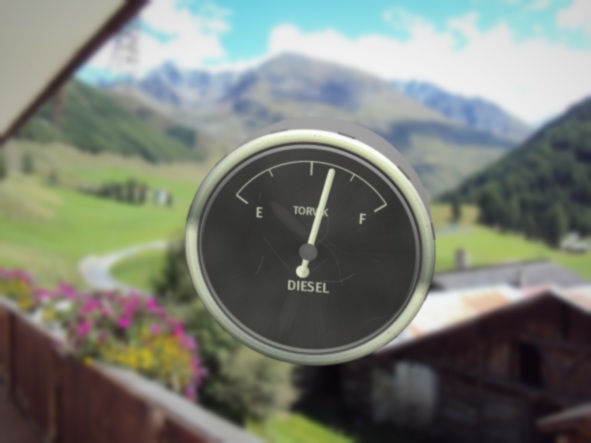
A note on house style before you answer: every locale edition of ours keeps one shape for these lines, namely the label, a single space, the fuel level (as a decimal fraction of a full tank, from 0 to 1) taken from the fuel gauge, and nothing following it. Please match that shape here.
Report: 0.625
